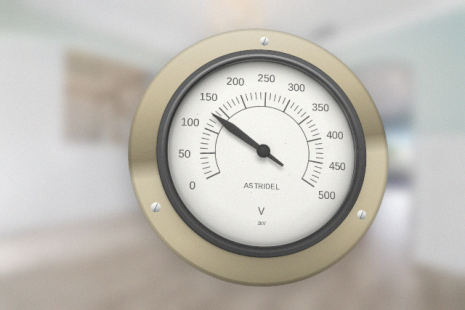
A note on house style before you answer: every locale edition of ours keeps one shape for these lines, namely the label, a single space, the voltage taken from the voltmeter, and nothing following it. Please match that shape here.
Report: 130 V
